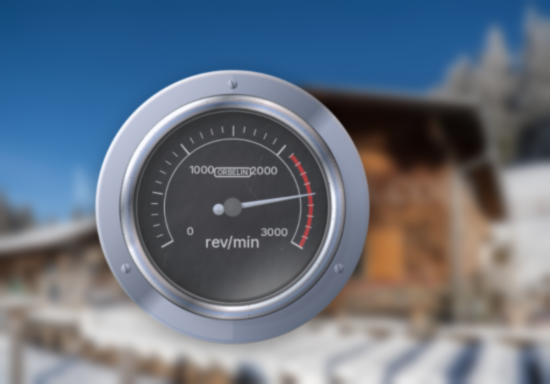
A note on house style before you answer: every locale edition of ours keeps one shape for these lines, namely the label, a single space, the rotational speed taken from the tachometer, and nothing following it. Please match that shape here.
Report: 2500 rpm
